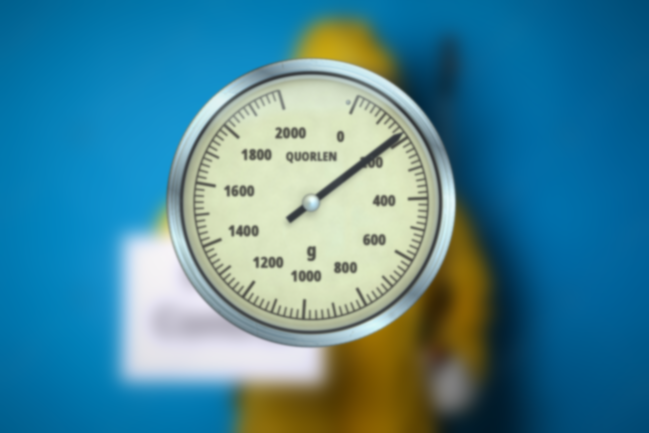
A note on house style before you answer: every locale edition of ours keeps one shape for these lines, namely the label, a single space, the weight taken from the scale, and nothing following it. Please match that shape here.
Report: 180 g
